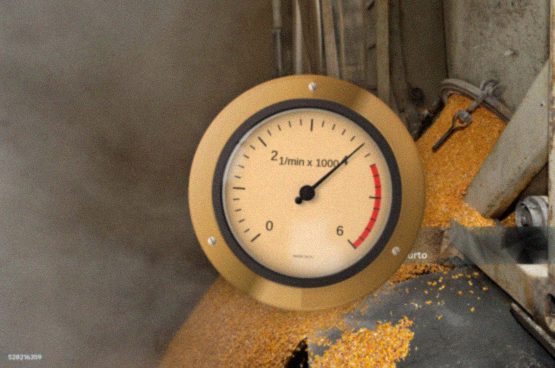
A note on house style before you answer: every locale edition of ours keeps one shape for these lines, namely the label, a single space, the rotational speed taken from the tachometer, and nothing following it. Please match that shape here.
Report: 4000 rpm
